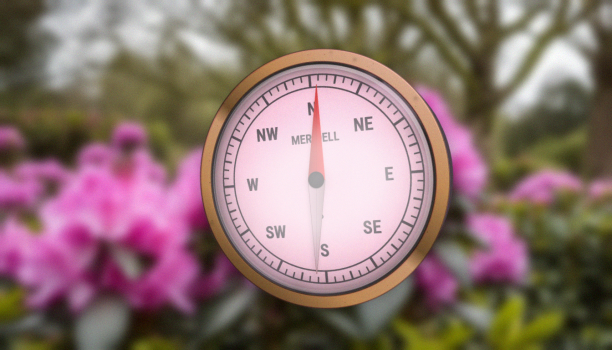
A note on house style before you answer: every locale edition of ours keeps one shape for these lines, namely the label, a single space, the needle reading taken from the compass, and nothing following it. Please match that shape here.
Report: 5 °
